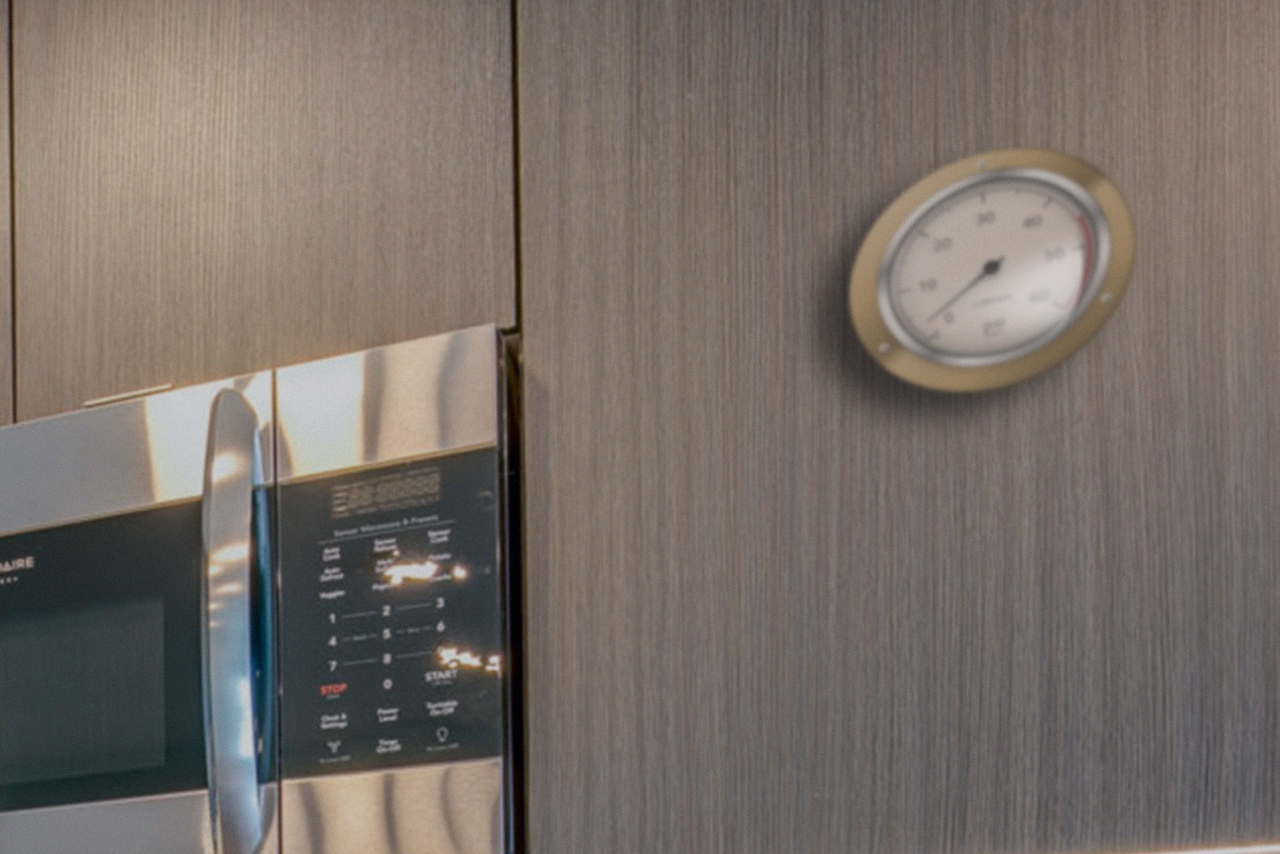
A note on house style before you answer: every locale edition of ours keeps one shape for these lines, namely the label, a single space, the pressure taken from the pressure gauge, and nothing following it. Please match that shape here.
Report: 2.5 psi
